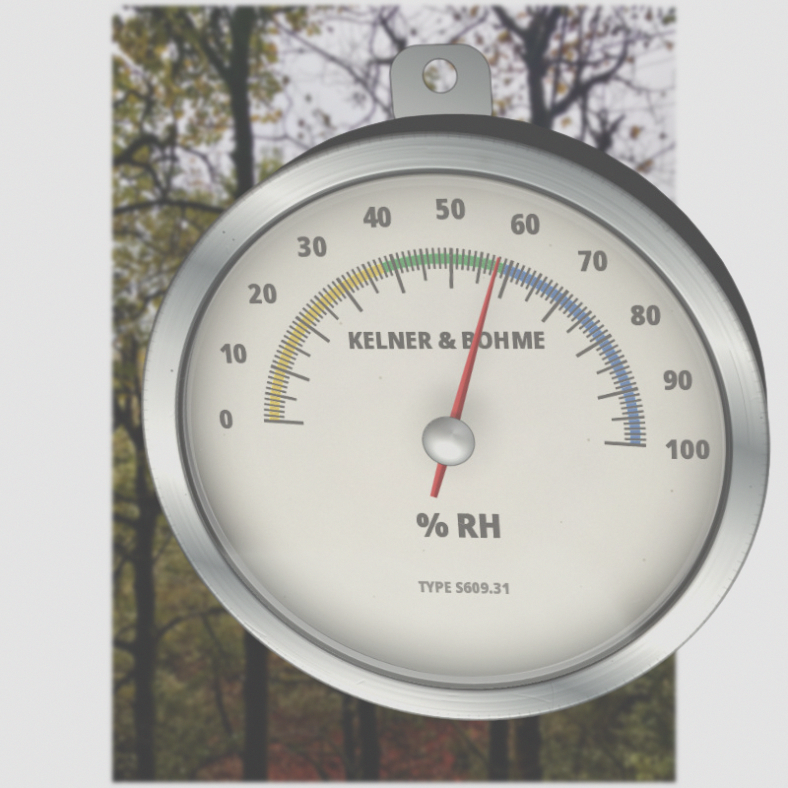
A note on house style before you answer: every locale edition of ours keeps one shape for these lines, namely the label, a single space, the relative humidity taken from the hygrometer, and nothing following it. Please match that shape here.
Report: 58 %
